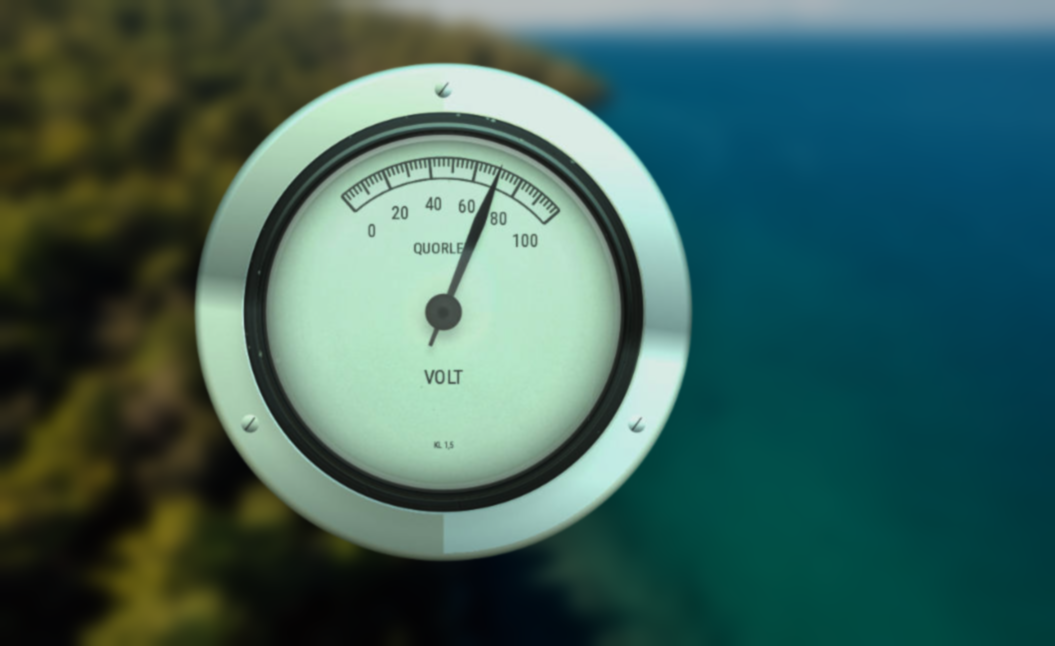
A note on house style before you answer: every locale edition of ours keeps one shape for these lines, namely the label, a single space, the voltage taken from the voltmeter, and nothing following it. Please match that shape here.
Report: 70 V
